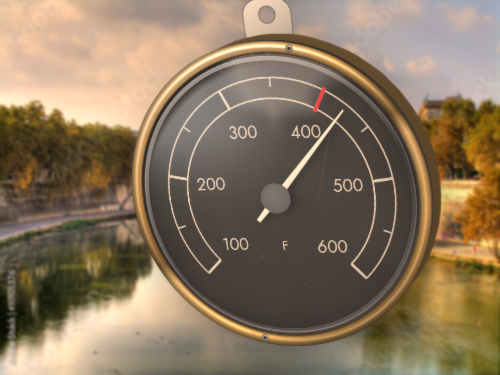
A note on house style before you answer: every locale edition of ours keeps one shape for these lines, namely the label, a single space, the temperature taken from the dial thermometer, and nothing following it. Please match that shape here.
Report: 425 °F
